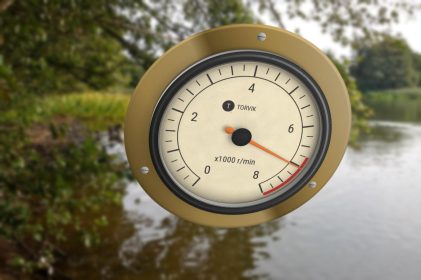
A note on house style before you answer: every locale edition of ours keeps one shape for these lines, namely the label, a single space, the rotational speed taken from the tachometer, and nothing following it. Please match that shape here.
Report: 7000 rpm
